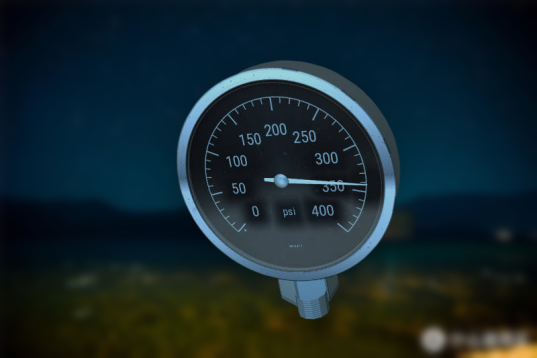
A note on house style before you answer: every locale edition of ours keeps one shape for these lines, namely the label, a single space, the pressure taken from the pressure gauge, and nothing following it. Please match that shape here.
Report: 340 psi
